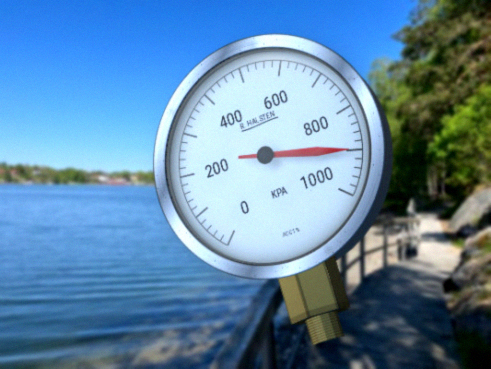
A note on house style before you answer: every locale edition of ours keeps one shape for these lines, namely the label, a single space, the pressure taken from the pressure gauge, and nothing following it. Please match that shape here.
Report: 900 kPa
